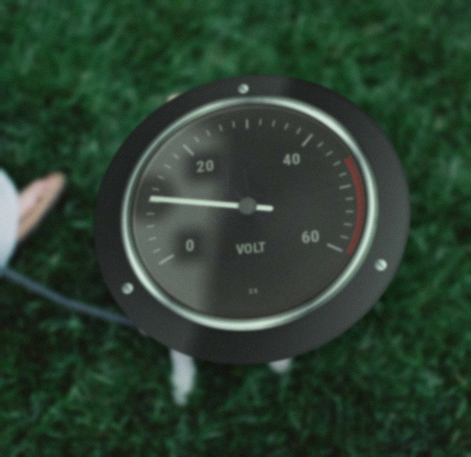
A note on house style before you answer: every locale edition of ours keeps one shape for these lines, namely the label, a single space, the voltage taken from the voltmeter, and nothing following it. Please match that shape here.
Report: 10 V
